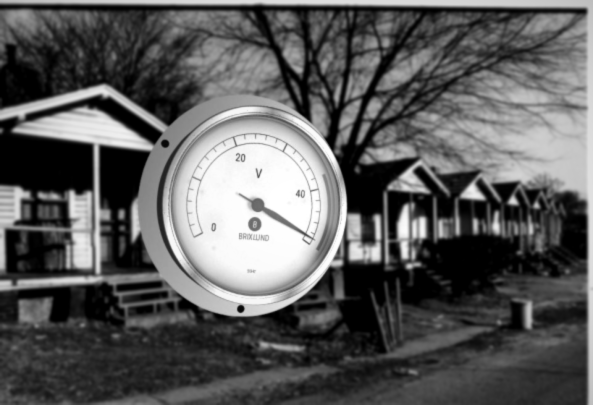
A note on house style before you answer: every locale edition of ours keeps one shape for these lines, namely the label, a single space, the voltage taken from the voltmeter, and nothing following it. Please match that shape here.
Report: 49 V
